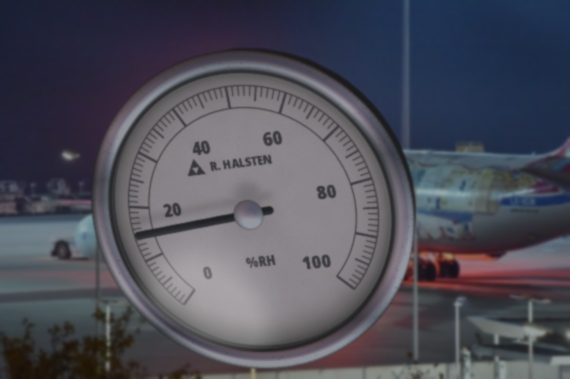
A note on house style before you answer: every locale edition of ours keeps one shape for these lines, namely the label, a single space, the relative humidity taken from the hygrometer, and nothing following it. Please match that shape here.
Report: 15 %
